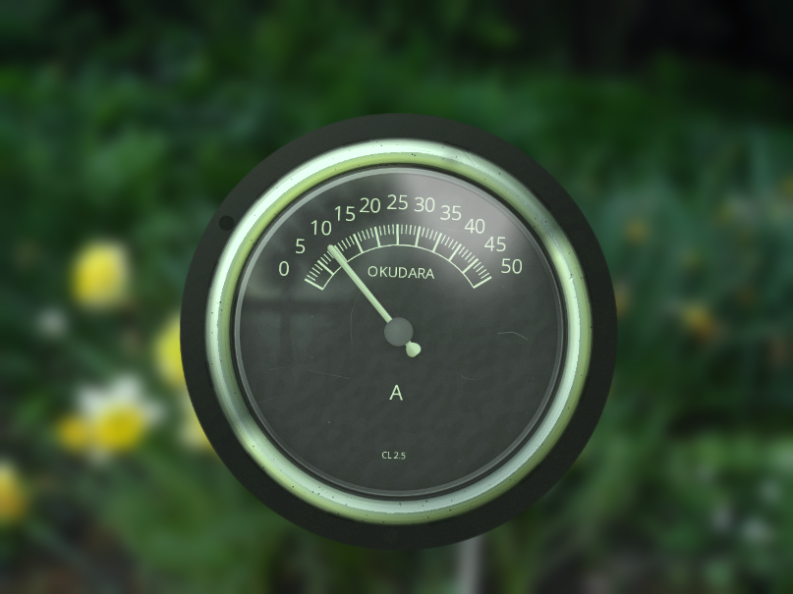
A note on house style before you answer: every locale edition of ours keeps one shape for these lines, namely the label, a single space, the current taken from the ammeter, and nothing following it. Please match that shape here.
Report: 9 A
